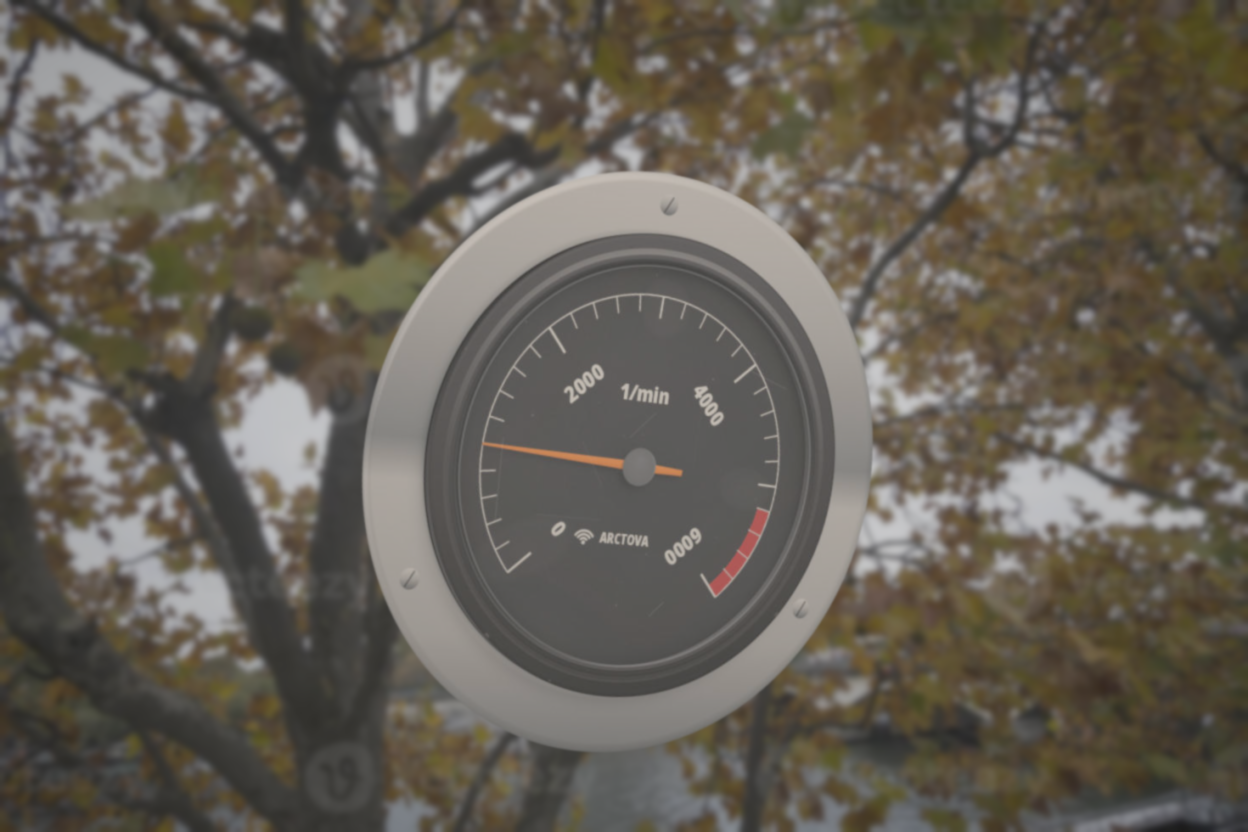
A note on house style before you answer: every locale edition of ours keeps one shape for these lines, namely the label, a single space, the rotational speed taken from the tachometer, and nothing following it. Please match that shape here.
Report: 1000 rpm
